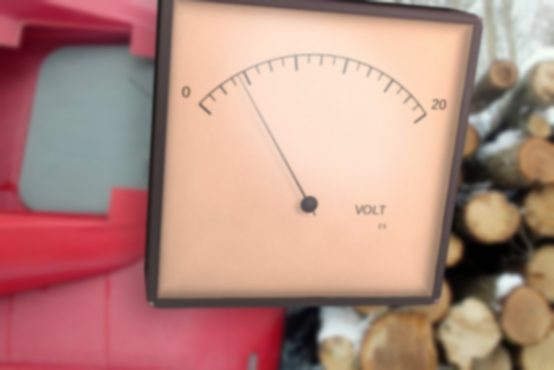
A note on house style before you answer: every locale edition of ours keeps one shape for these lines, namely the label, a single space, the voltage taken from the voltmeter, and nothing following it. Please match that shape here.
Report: 3.5 V
